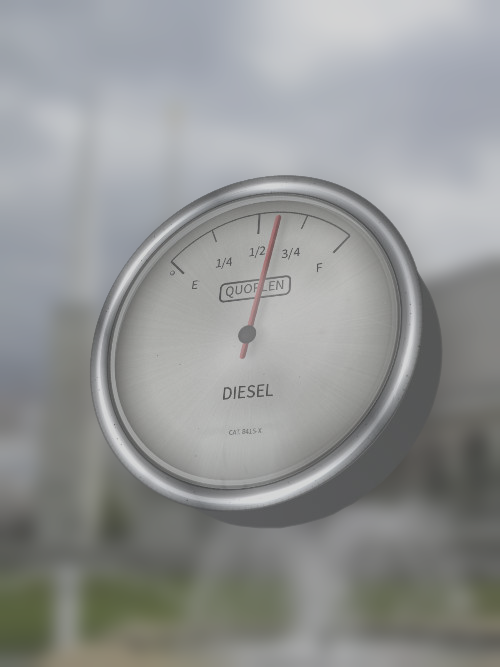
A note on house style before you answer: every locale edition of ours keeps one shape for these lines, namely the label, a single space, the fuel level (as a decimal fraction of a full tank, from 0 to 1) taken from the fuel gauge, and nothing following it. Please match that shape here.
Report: 0.625
